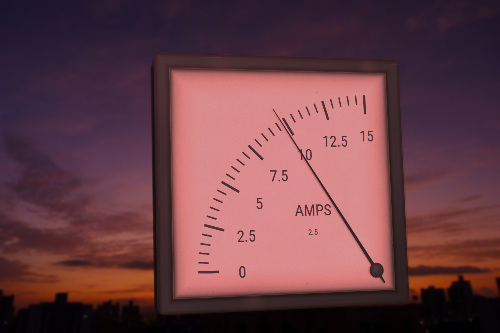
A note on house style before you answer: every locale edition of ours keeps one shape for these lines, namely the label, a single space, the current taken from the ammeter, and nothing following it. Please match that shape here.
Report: 9.75 A
